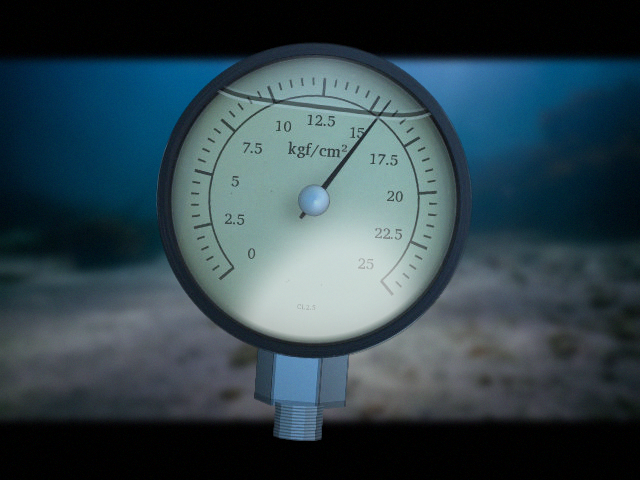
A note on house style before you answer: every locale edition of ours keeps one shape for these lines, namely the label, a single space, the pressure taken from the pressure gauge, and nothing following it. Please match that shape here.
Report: 15.5 kg/cm²
